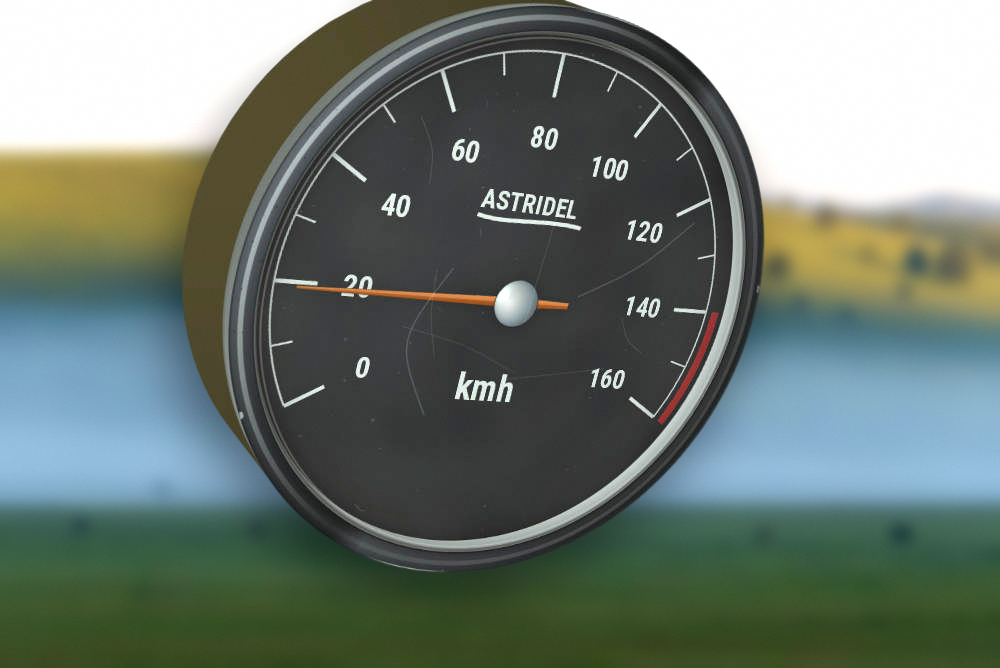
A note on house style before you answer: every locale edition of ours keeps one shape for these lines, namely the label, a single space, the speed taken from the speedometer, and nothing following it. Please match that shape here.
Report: 20 km/h
